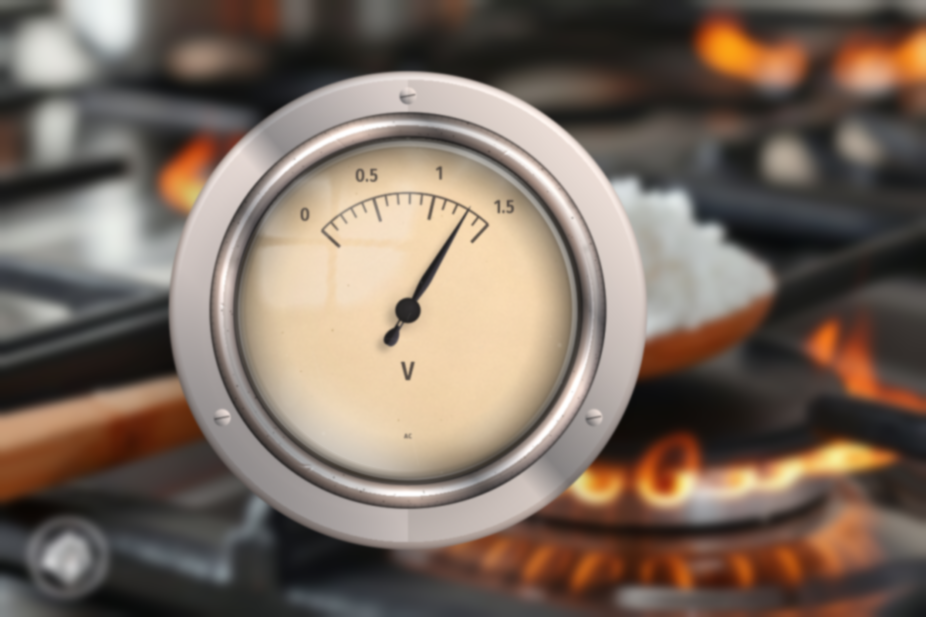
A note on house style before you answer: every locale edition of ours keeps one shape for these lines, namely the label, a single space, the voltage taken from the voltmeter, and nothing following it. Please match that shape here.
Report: 1.3 V
